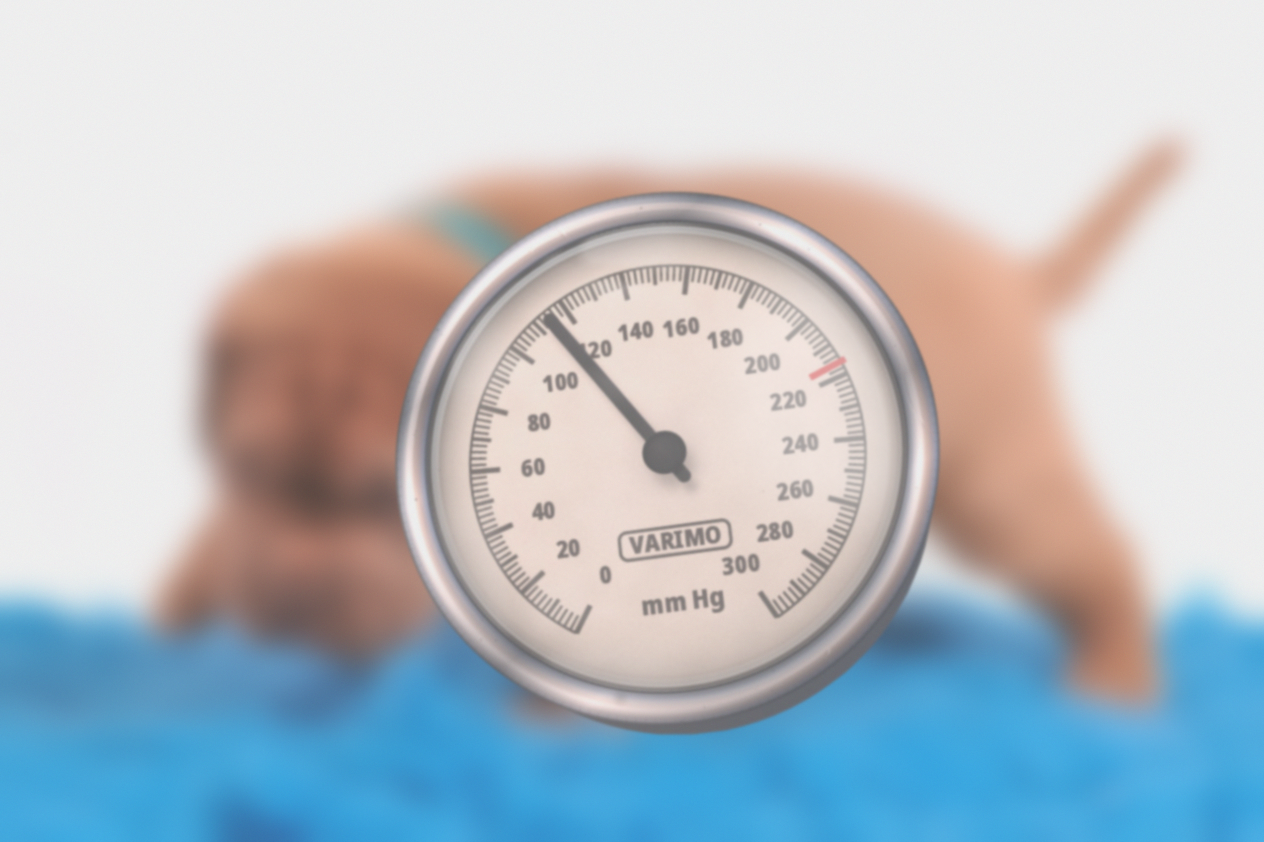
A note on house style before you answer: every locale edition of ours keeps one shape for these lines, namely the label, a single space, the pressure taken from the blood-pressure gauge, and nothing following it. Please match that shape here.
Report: 114 mmHg
